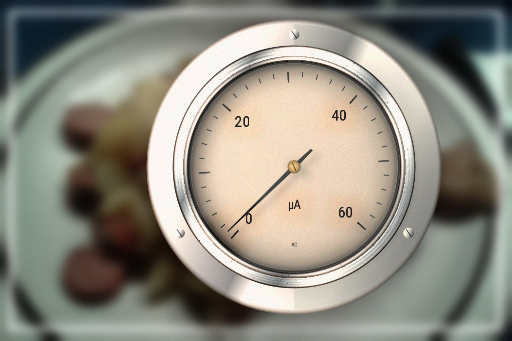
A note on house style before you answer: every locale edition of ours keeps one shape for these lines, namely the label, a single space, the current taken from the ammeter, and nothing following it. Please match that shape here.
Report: 1 µA
